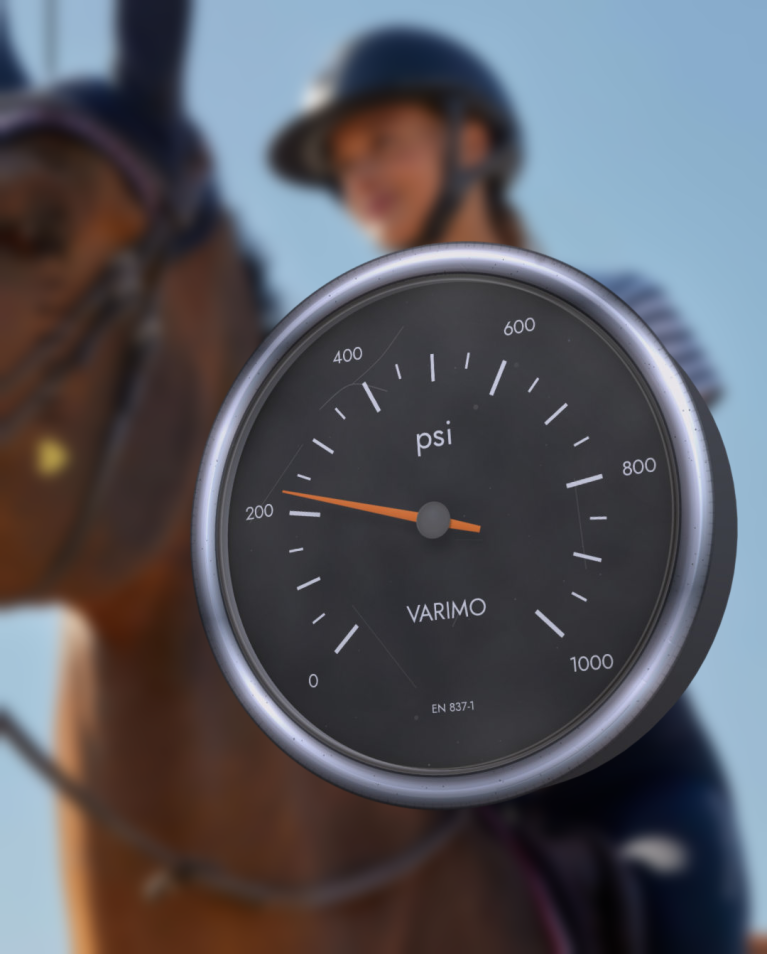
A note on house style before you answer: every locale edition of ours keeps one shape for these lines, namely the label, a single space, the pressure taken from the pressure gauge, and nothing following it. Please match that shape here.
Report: 225 psi
